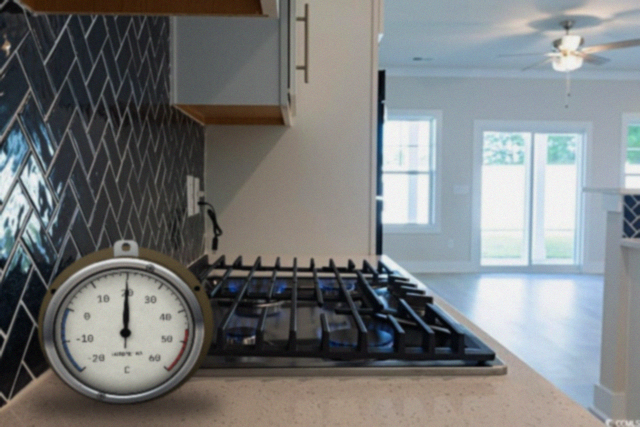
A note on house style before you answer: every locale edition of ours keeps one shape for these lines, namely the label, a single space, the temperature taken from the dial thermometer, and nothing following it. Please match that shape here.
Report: 20 °C
